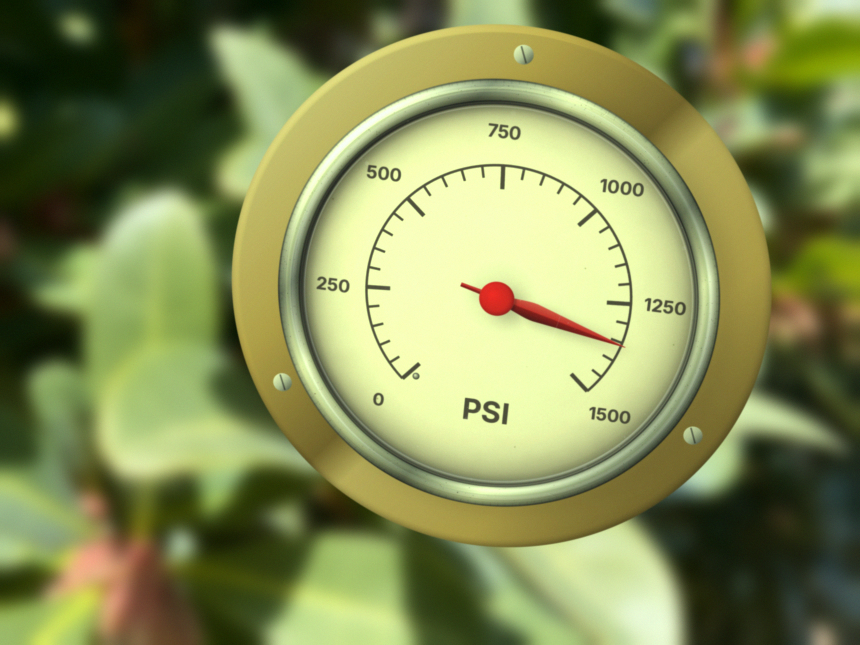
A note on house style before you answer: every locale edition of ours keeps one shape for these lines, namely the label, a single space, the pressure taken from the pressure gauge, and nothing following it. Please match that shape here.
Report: 1350 psi
